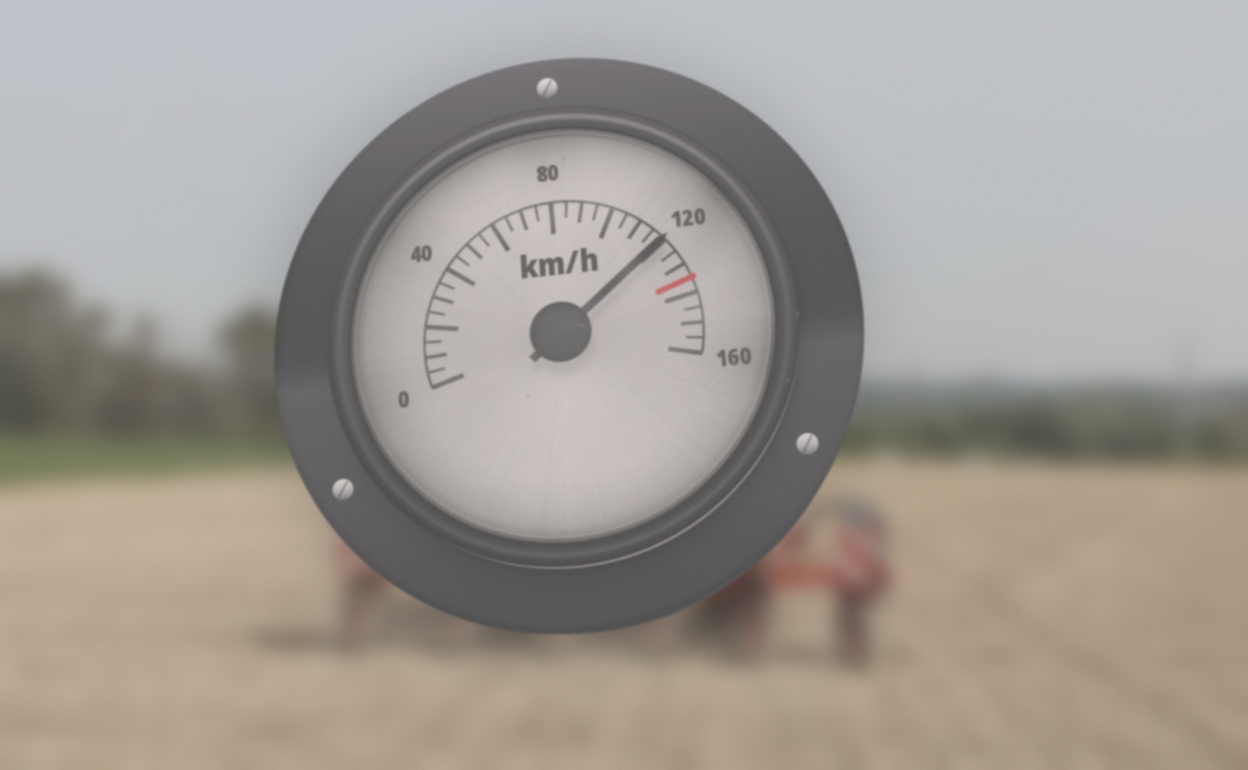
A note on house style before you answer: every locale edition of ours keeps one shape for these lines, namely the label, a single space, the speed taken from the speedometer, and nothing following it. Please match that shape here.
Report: 120 km/h
